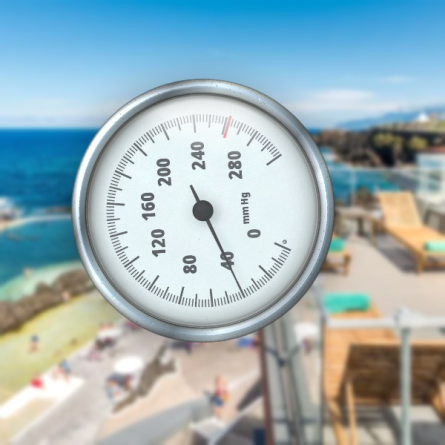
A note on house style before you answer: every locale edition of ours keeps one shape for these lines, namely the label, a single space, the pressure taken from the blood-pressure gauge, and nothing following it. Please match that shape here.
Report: 40 mmHg
